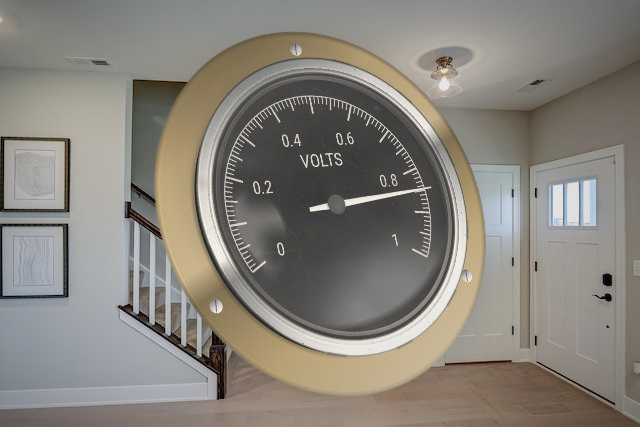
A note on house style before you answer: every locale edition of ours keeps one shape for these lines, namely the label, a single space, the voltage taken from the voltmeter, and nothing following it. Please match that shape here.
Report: 0.85 V
